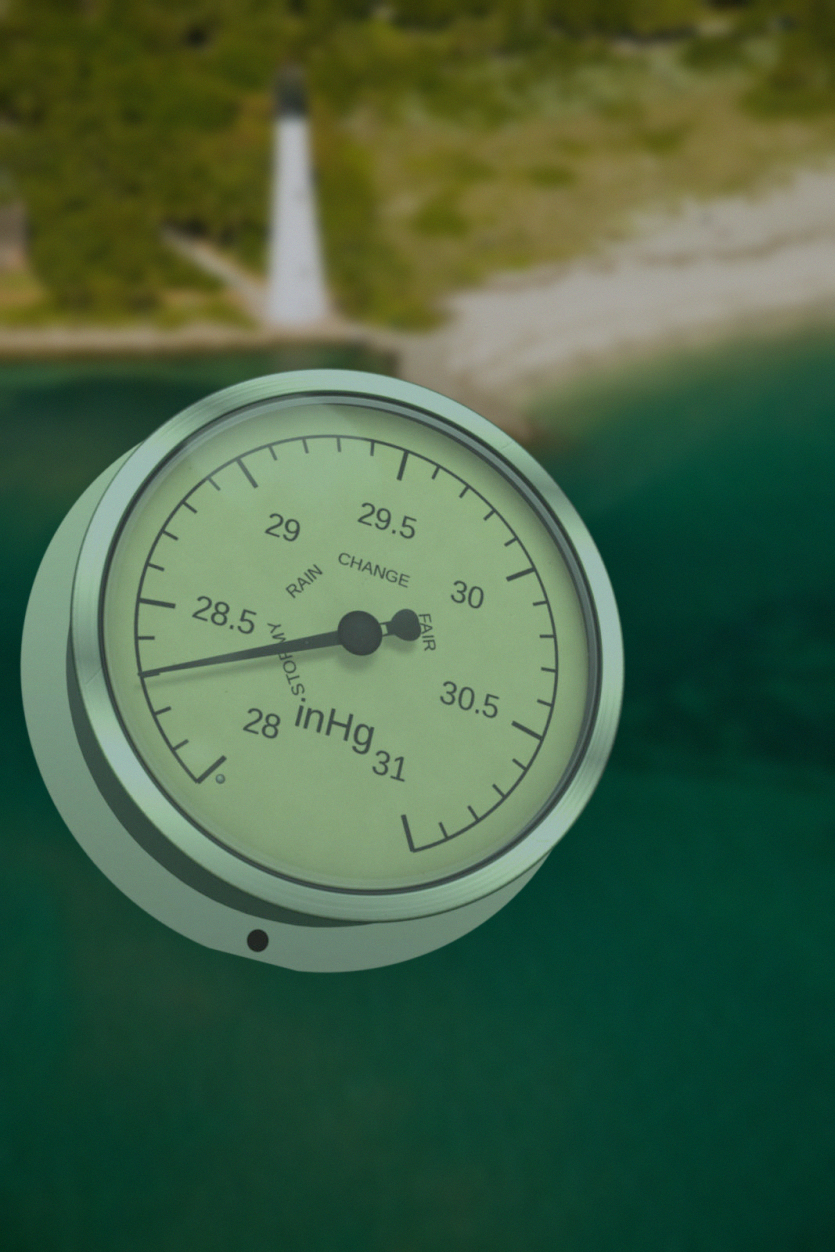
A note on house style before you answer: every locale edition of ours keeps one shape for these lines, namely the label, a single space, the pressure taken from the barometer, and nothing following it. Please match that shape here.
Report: 28.3 inHg
